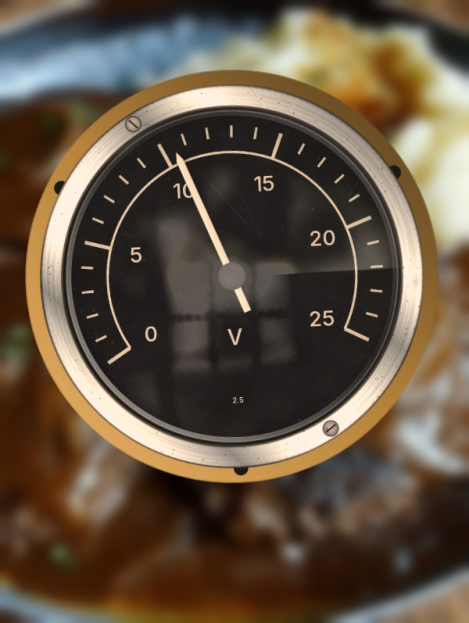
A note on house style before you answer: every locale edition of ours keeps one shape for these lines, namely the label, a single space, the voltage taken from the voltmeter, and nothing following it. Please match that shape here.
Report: 10.5 V
